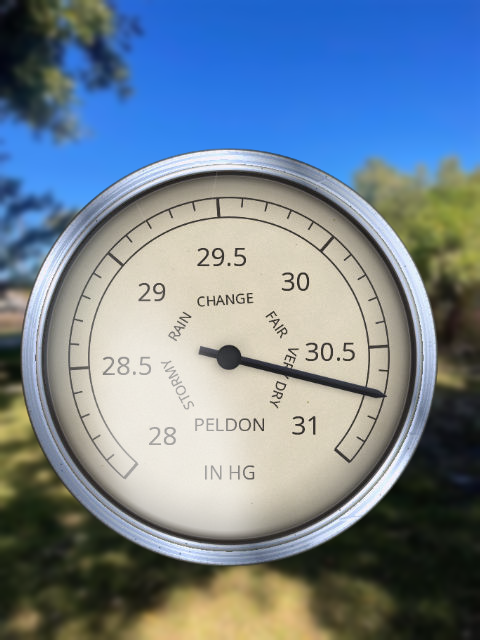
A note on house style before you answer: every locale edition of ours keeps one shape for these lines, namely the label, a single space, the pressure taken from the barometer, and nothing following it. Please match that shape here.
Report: 30.7 inHg
